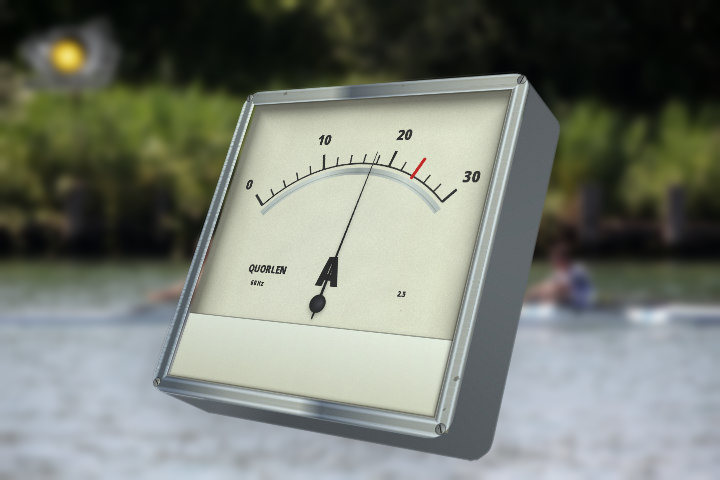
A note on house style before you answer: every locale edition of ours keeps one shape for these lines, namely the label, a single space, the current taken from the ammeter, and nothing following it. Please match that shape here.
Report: 18 A
